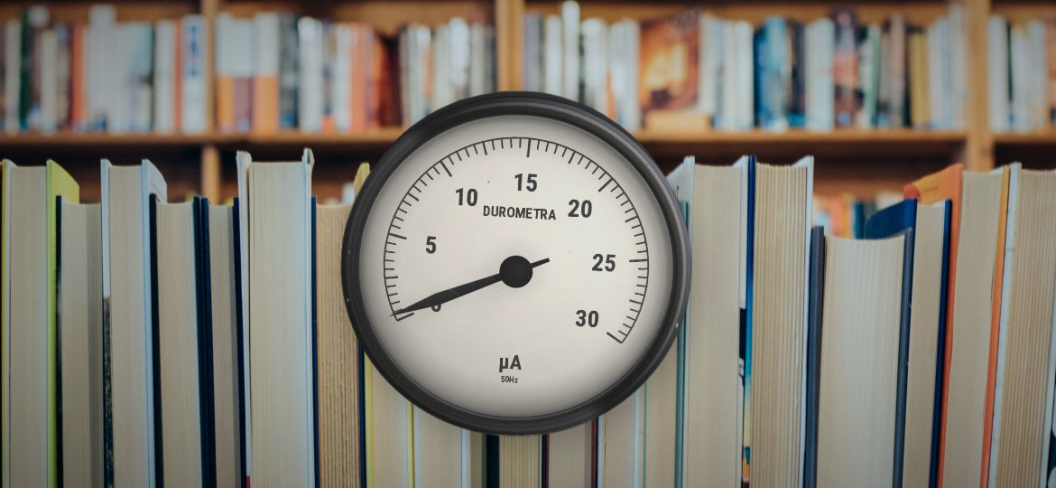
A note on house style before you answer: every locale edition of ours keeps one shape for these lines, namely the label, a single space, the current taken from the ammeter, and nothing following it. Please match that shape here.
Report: 0.5 µA
